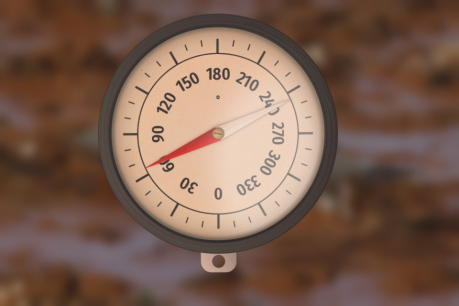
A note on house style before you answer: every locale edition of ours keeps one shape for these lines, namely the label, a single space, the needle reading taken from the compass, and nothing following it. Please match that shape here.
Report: 65 °
